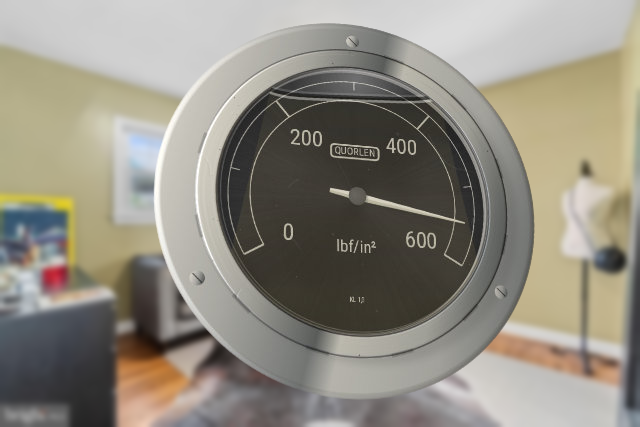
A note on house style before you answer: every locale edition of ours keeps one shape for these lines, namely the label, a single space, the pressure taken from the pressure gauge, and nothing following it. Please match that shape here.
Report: 550 psi
